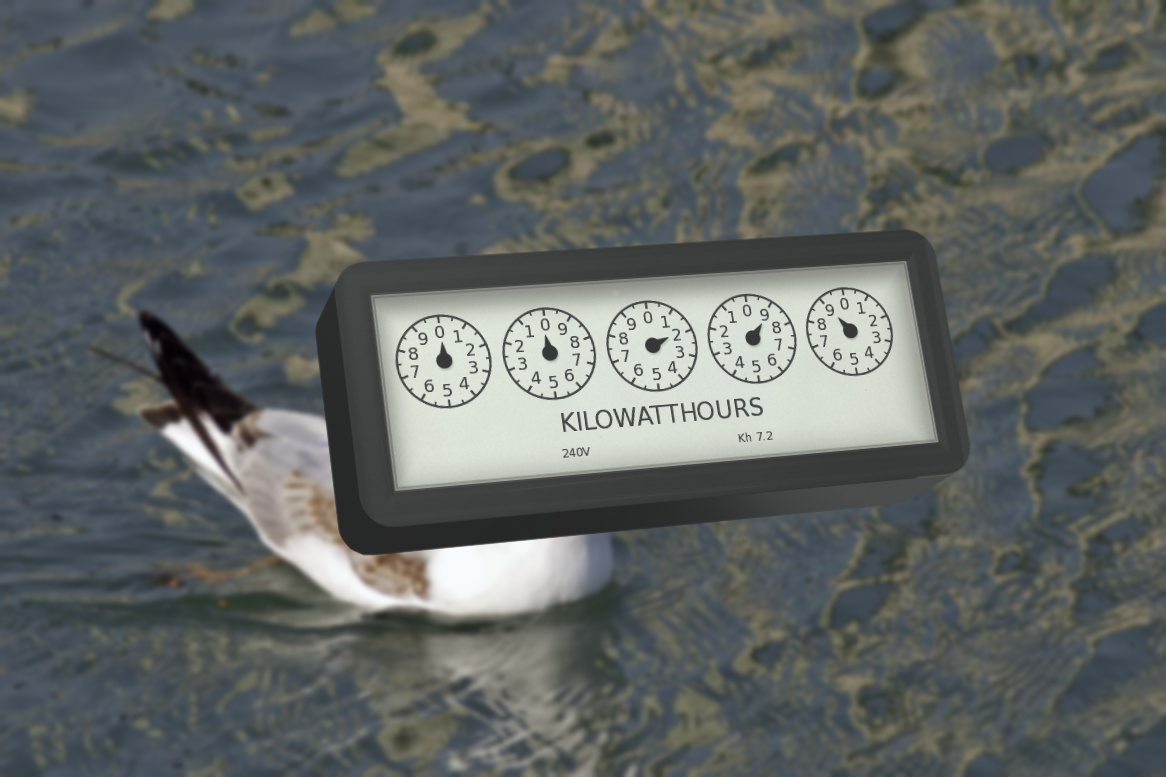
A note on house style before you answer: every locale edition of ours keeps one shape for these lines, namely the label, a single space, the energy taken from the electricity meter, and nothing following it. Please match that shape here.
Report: 189 kWh
